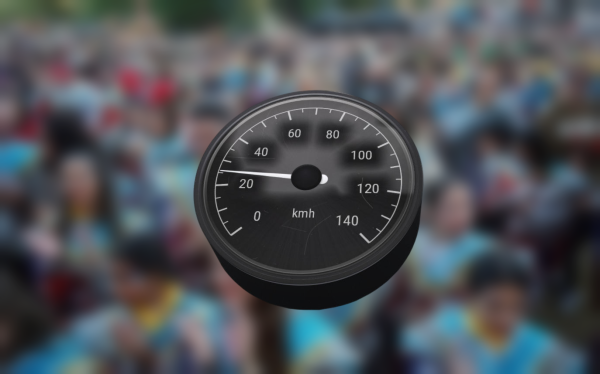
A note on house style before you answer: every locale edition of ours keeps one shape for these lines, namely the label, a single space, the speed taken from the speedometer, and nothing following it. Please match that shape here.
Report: 25 km/h
